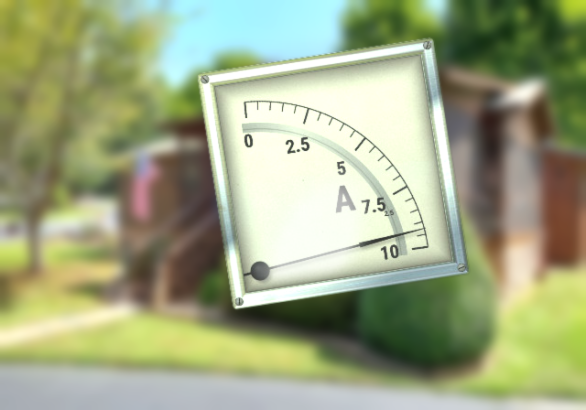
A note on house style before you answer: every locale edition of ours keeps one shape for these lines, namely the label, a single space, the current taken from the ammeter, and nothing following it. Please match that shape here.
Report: 9.25 A
